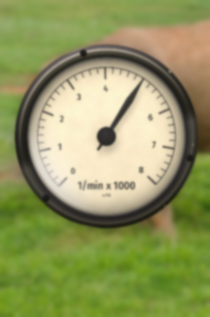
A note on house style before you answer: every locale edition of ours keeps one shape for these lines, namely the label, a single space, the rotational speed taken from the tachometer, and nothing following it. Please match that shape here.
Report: 5000 rpm
